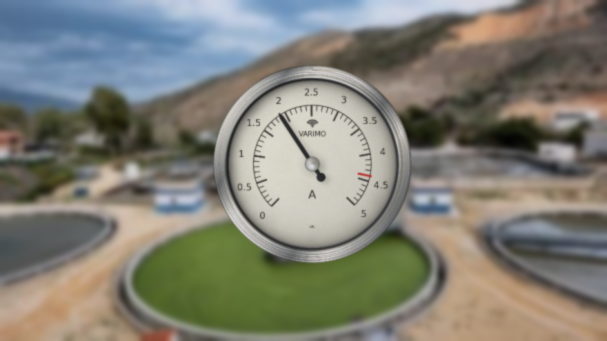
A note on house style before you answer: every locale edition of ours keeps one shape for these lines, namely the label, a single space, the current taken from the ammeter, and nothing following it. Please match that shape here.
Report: 1.9 A
